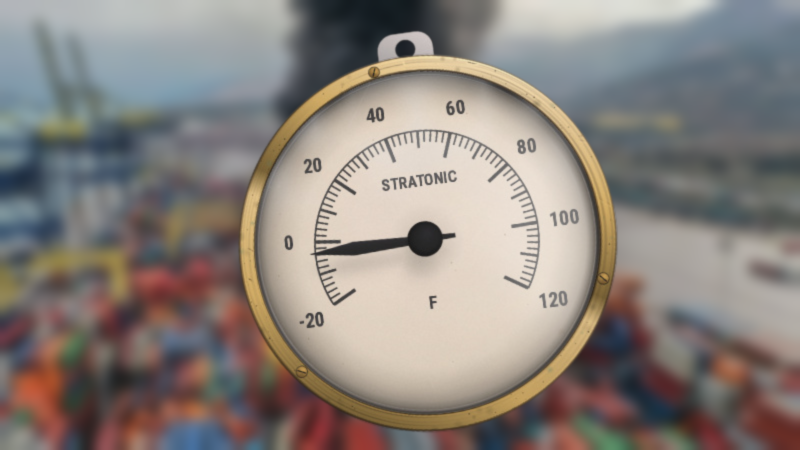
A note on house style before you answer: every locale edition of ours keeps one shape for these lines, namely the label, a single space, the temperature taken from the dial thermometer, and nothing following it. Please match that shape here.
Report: -4 °F
